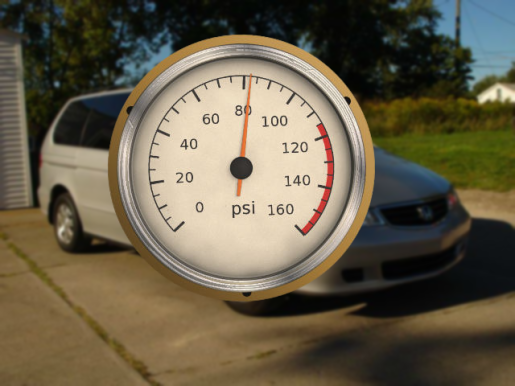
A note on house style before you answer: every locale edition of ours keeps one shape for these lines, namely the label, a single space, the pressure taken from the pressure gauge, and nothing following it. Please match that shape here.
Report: 82.5 psi
